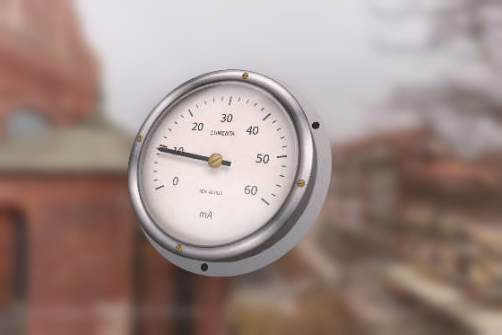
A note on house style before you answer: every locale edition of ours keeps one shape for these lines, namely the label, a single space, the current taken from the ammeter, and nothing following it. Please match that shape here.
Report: 9 mA
